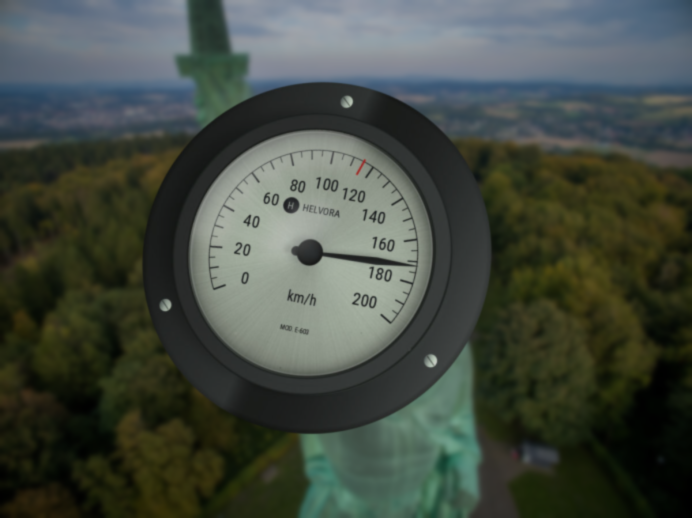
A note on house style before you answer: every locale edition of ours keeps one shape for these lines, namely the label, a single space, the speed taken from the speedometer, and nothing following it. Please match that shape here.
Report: 172.5 km/h
